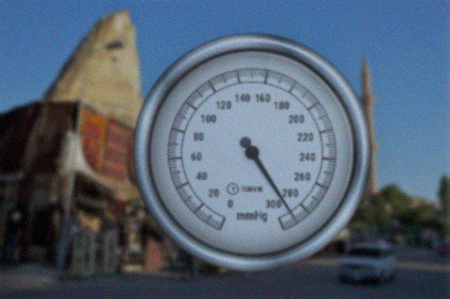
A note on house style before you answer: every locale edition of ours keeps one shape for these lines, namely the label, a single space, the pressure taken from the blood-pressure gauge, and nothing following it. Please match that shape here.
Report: 290 mmHg
